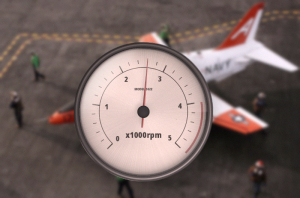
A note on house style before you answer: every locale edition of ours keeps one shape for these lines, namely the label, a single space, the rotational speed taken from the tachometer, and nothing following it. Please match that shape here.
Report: 2600 rpm
